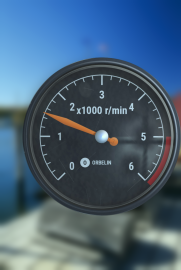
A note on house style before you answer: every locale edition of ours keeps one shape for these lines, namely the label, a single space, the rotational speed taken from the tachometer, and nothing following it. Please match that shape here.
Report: 1500 rpm
